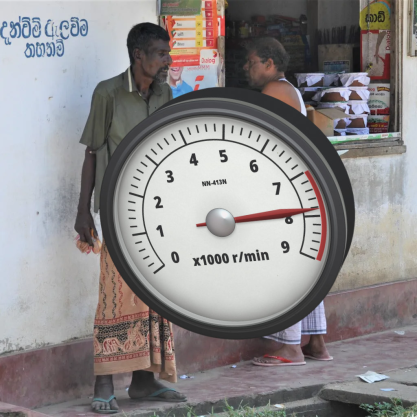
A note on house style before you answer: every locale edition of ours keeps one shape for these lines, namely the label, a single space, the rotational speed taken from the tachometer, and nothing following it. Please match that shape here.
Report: 7800 rpm
